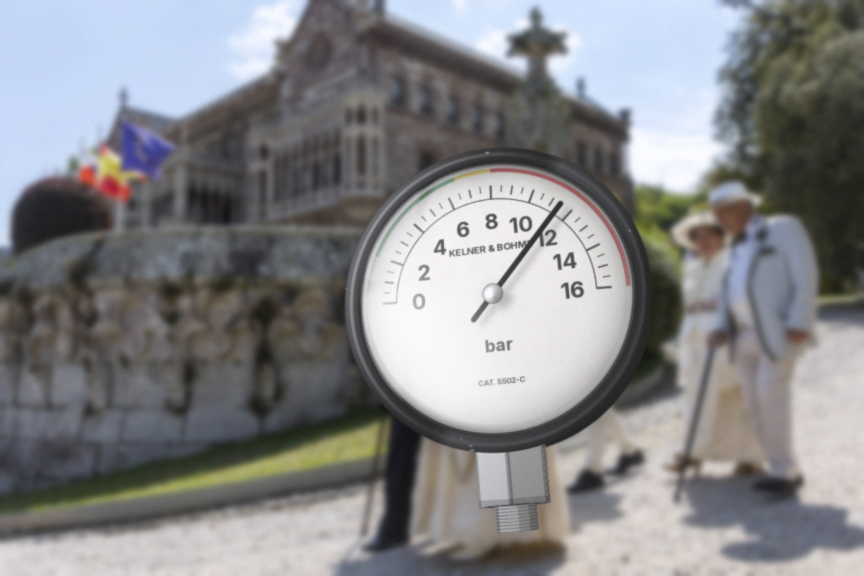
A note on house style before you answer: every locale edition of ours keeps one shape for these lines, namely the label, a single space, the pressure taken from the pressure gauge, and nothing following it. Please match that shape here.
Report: 11.5 bar
